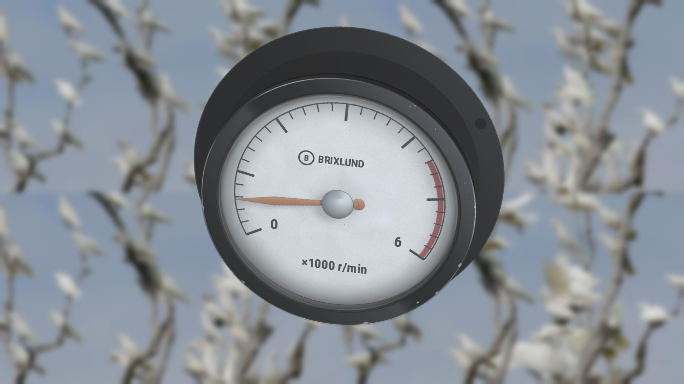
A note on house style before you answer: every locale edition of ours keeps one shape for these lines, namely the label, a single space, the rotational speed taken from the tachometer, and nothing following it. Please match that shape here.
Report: 600 rpm
